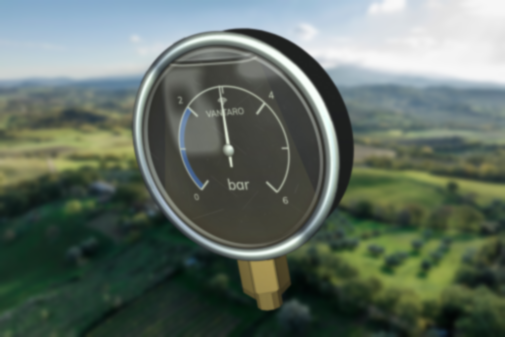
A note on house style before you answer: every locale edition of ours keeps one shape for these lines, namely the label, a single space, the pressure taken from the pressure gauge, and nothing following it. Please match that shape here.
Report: 3 bar
